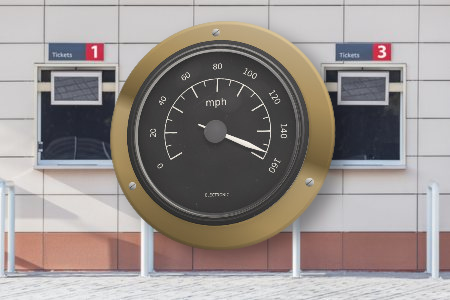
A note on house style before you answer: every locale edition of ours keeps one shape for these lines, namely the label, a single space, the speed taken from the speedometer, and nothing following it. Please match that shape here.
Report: 155 mph
